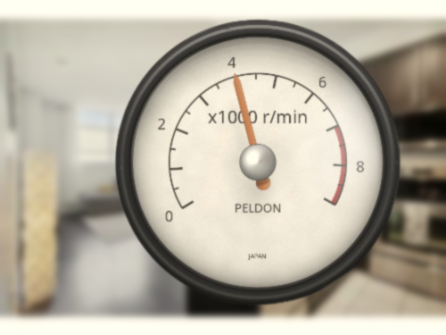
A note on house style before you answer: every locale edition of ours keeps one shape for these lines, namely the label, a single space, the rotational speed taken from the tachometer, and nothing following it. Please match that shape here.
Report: 4000 rpm
